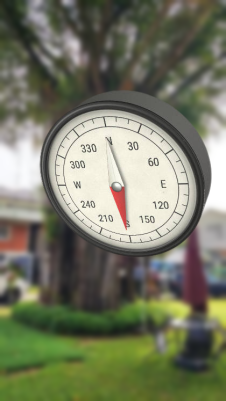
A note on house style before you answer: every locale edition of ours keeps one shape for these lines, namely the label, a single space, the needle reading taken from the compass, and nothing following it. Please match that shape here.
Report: 180 °
